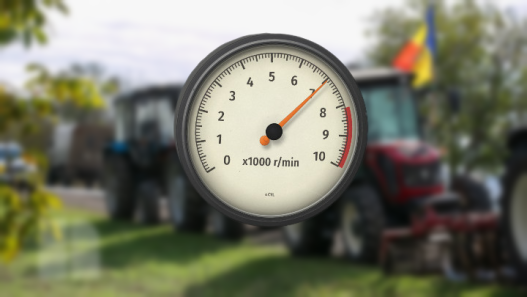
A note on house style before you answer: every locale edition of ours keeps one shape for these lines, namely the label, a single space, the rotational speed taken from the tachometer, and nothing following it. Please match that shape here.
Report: 7000 rpm
